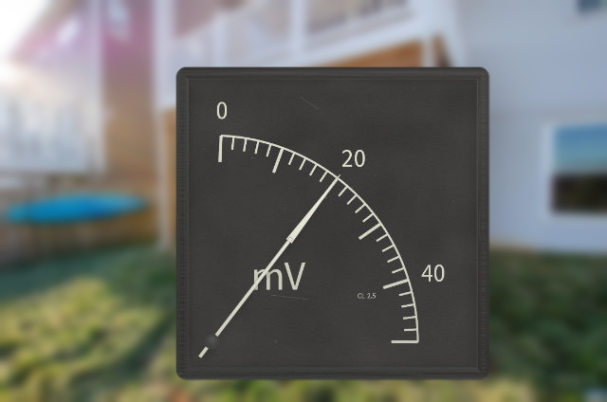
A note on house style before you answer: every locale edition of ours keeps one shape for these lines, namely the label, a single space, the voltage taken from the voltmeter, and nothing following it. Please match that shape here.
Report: 20 mV
